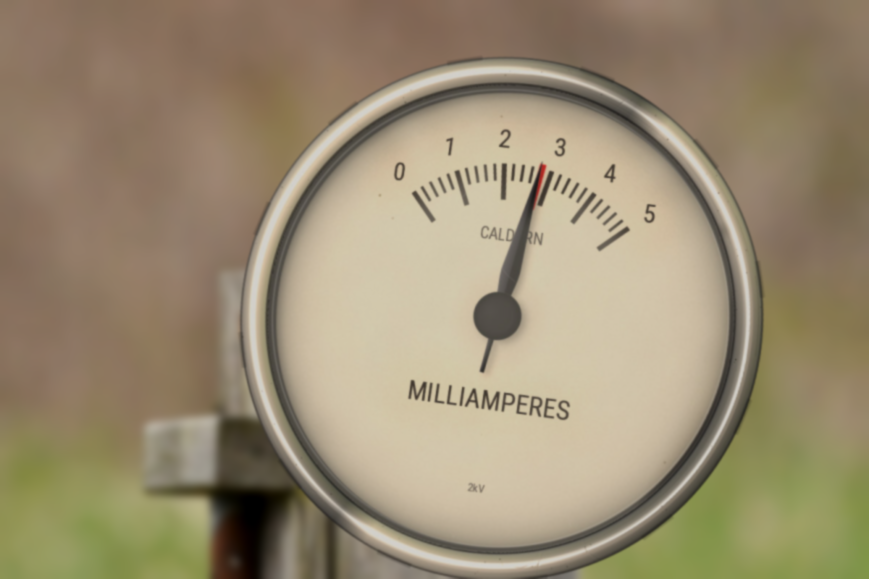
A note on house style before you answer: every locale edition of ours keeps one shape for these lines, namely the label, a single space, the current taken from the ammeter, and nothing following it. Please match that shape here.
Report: 2.8 mA
